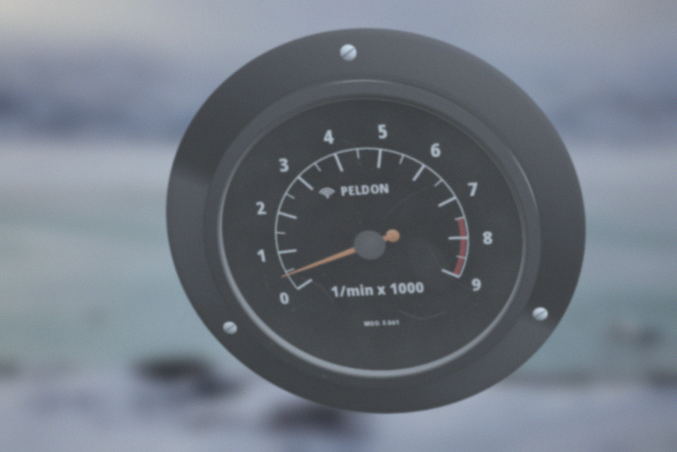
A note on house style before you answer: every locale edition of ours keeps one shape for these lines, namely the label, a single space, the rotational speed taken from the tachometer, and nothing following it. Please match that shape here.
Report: 500 rpm
